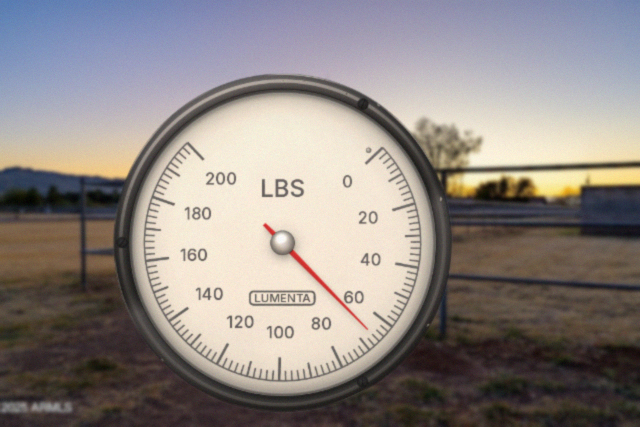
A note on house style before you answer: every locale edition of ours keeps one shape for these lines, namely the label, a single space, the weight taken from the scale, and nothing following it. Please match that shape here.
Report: 66 lb
